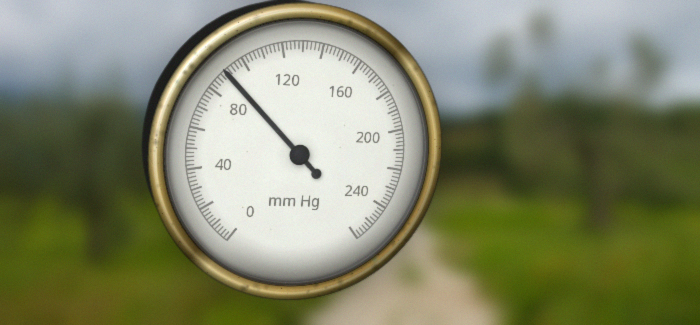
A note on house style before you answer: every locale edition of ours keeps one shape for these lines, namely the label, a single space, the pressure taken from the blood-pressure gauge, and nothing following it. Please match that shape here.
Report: 90 mmHg
